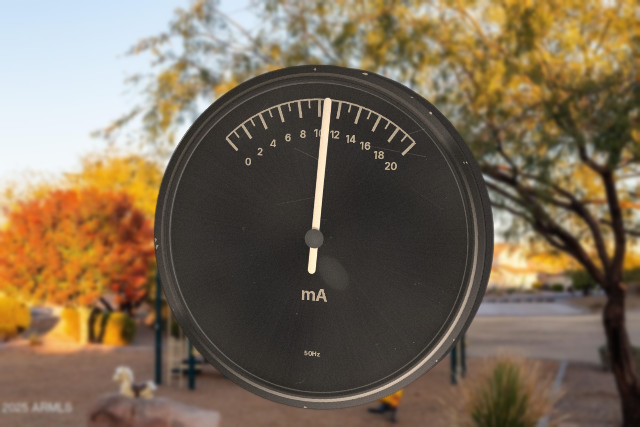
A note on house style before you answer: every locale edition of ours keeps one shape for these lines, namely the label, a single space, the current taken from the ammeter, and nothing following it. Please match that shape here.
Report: 11 mA
